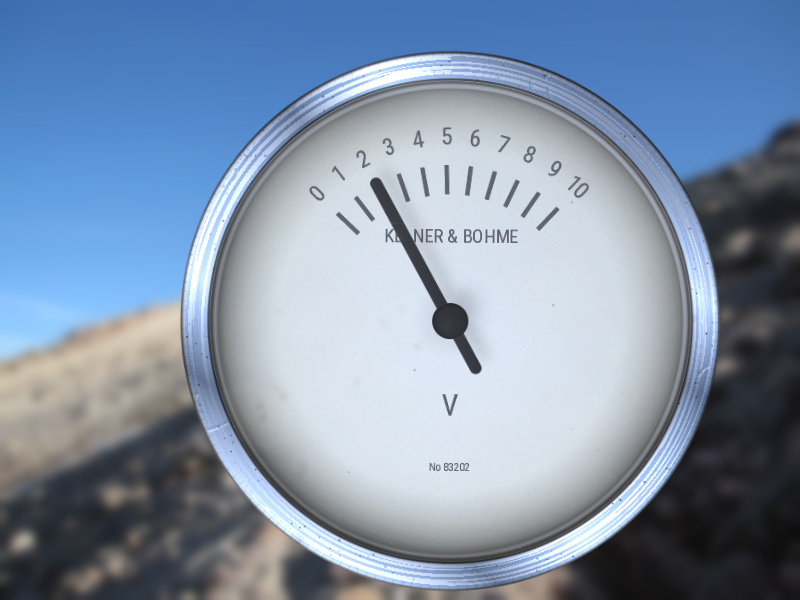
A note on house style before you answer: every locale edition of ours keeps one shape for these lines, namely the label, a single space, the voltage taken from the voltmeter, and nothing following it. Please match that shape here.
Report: 2 V
